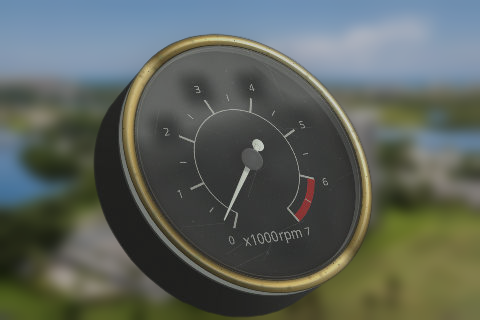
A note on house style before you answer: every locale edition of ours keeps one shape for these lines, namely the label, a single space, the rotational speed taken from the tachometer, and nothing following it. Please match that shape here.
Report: 250 rpm
